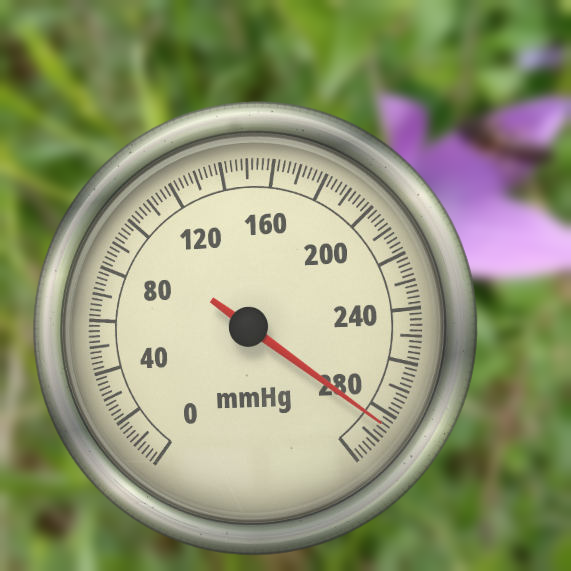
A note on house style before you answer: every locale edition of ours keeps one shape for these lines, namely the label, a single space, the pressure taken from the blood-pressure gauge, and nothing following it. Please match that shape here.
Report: 284 mmHg
